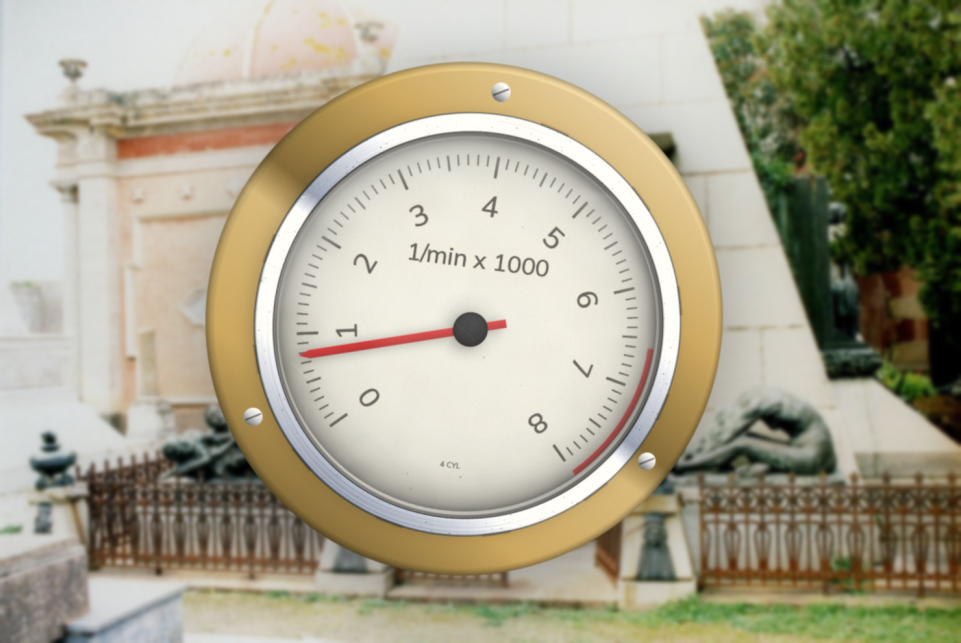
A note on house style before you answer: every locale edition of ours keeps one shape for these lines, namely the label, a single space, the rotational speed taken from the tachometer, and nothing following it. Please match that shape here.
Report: 800 rpm
